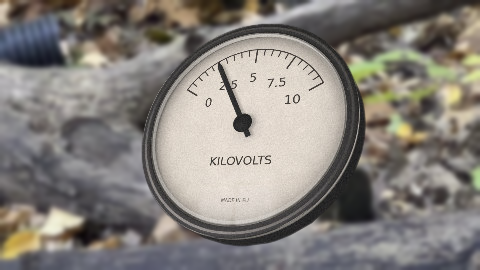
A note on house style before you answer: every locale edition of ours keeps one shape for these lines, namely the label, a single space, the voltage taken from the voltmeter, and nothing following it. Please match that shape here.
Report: 2.5 kV
